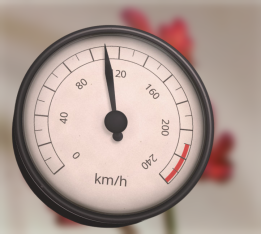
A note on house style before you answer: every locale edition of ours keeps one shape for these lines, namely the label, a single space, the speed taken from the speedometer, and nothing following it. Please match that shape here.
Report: 110 km/h
